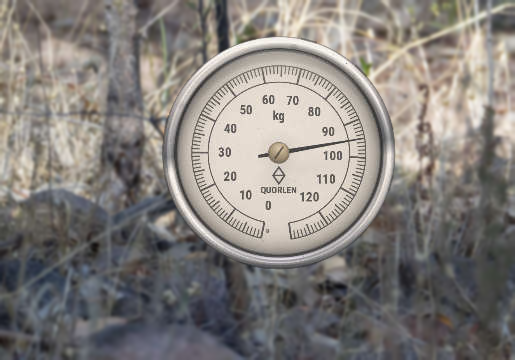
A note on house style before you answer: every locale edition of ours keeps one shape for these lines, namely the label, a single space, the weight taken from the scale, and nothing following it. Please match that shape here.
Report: 95 kg
